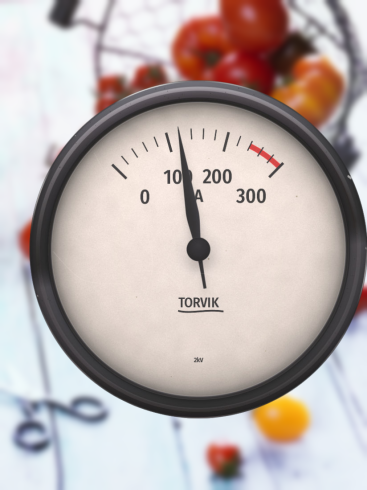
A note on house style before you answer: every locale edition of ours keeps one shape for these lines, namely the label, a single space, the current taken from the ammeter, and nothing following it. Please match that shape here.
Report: 120 A
